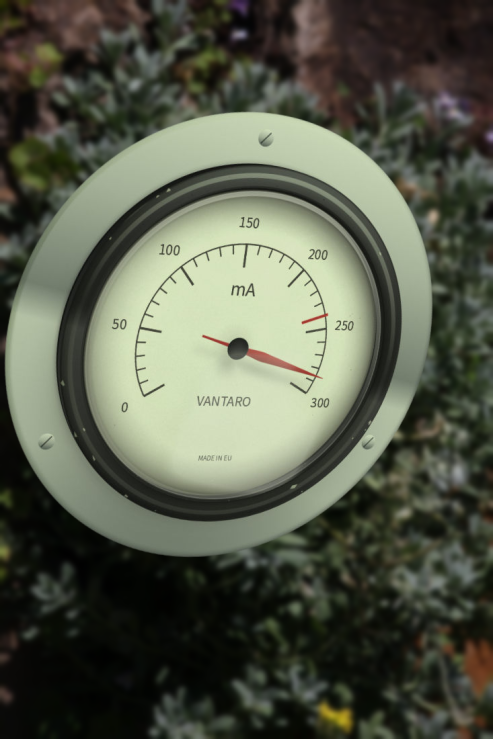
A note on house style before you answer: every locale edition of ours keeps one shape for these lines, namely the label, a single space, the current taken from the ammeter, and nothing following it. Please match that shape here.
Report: 285 mA
